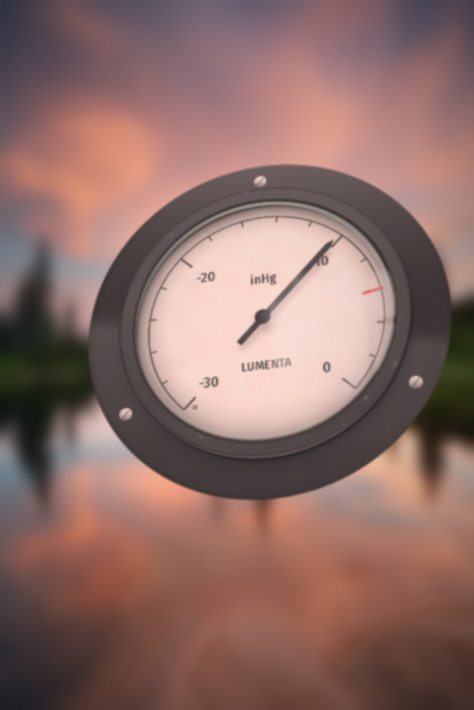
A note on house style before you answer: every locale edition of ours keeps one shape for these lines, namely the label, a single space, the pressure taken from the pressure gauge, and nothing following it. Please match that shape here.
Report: -10 inHg
